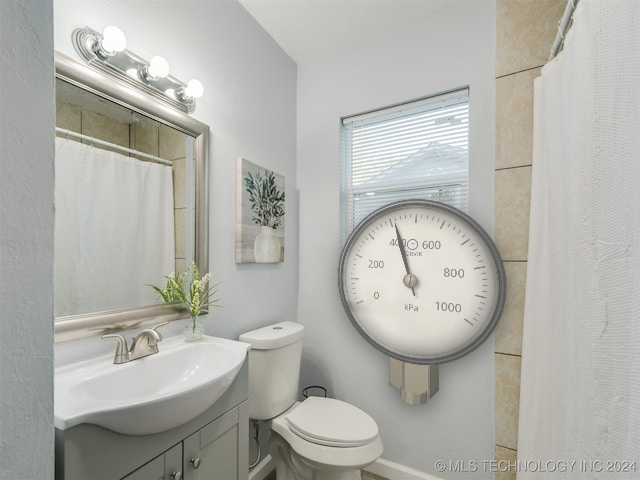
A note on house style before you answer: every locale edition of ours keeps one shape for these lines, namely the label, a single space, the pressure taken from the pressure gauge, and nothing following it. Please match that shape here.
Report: 420 kPa
